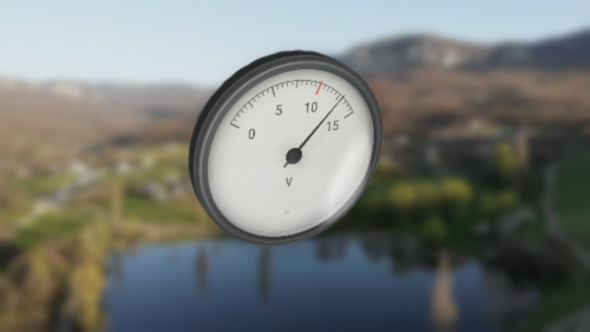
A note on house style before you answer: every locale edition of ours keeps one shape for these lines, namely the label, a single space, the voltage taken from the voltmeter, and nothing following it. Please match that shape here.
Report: 12.5 V
